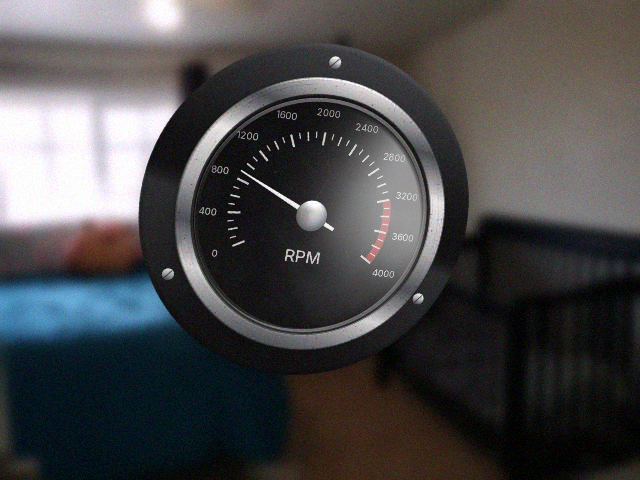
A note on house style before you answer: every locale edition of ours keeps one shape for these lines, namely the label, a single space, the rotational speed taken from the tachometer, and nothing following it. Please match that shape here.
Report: 900 rpm
